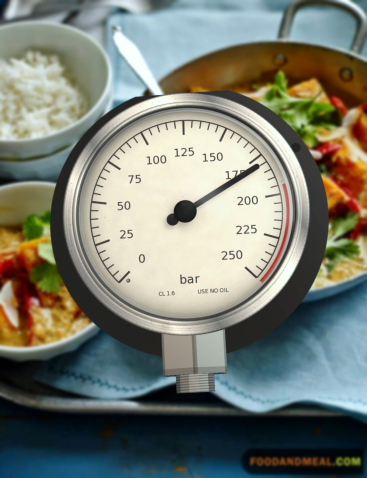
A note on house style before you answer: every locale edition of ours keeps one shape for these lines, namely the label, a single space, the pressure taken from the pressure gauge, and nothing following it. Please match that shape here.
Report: 180 bar
